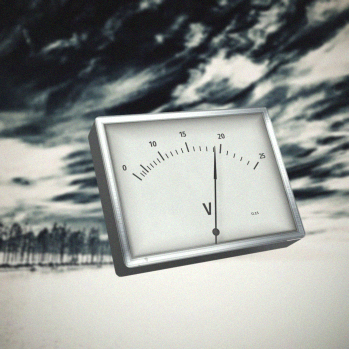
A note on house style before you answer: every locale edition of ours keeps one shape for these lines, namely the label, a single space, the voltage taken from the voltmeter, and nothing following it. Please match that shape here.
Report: 19 V
